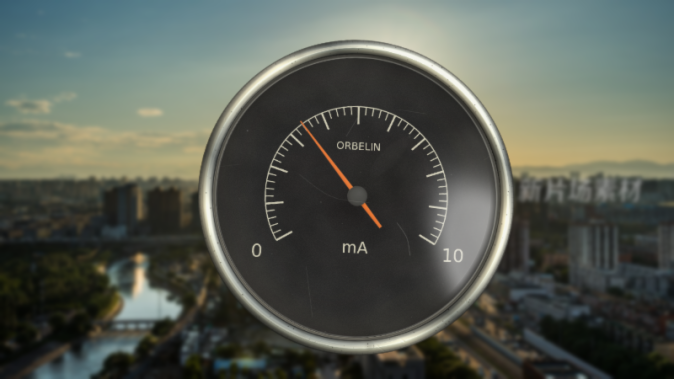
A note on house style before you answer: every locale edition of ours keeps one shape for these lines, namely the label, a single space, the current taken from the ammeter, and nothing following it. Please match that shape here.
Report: 3.4 mA
